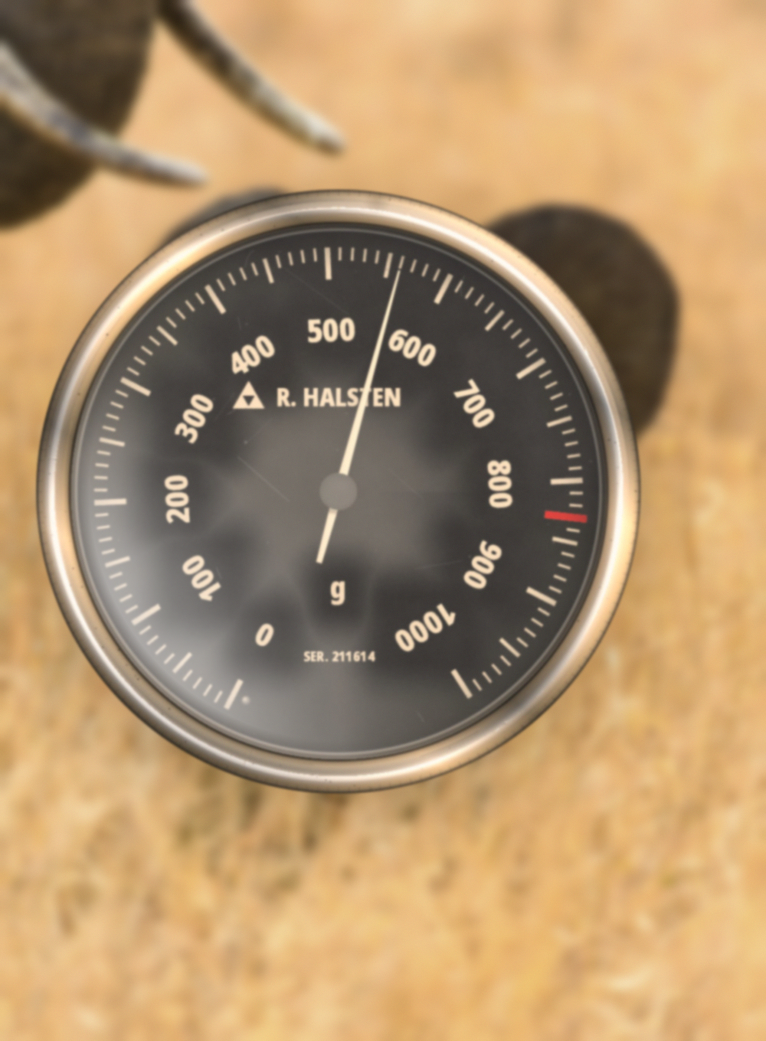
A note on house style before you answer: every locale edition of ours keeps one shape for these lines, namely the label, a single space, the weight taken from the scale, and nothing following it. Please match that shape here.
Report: 560 g
